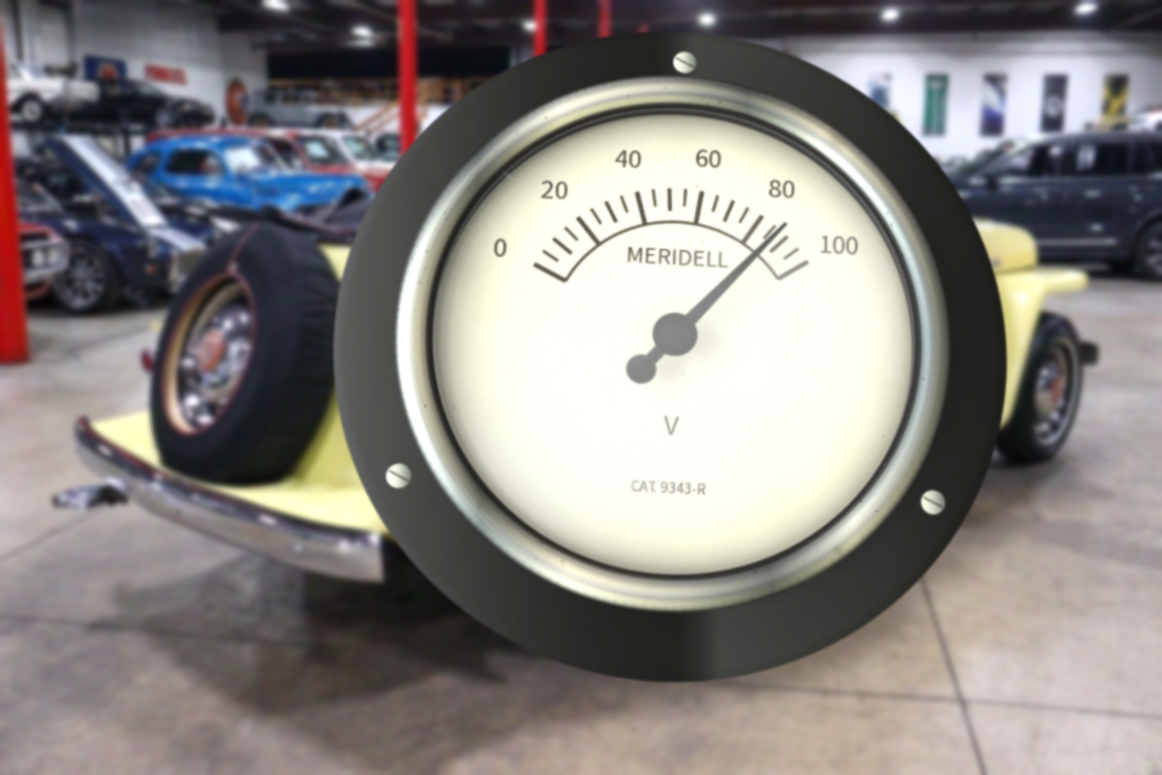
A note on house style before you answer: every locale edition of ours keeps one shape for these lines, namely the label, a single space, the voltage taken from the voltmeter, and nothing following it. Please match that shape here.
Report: 87.5 V
